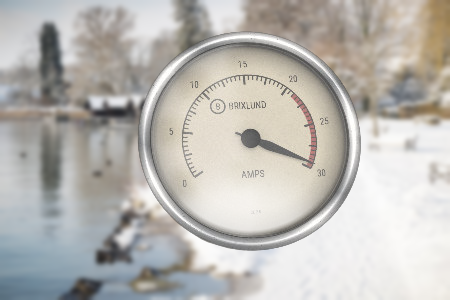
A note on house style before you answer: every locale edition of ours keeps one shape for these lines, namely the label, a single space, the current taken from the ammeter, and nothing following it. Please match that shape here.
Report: 29.5 A
